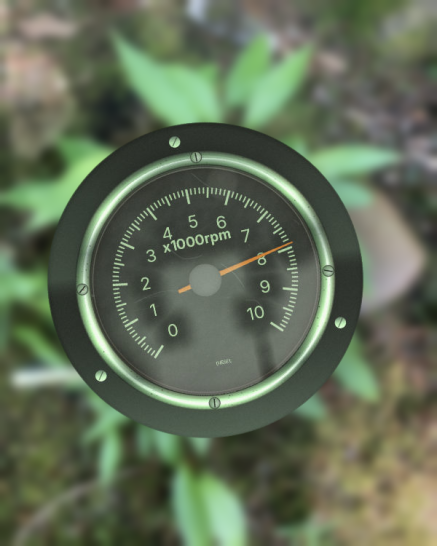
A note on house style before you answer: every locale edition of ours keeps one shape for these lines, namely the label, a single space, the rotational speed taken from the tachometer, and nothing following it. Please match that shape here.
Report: 7900 rpm
